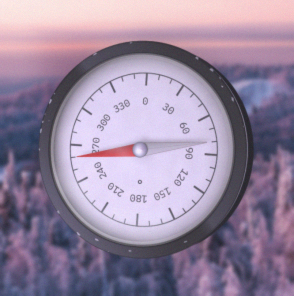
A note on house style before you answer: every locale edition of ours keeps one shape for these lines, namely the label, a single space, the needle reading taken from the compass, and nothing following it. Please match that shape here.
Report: 260 °
